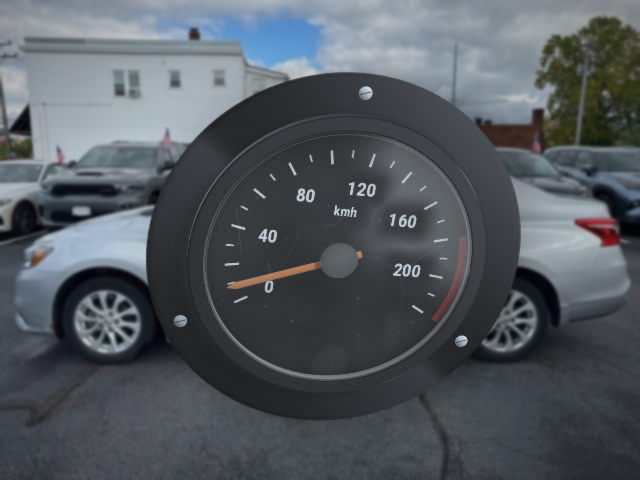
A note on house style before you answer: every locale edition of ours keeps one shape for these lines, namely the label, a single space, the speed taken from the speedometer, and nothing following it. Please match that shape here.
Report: 10 km/h
